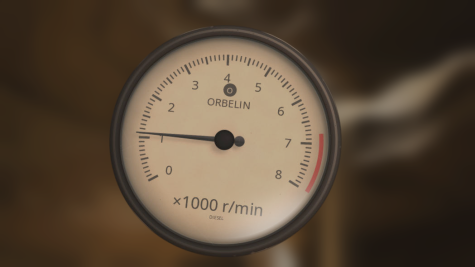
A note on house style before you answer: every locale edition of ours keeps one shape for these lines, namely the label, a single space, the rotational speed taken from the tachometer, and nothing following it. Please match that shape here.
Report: 1100 rpm
